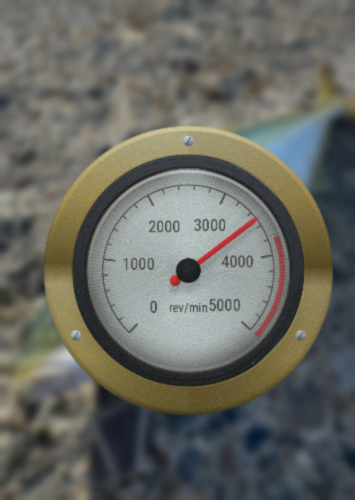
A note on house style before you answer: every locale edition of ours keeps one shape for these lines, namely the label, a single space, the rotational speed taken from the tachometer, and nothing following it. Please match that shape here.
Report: 3500 rpm
